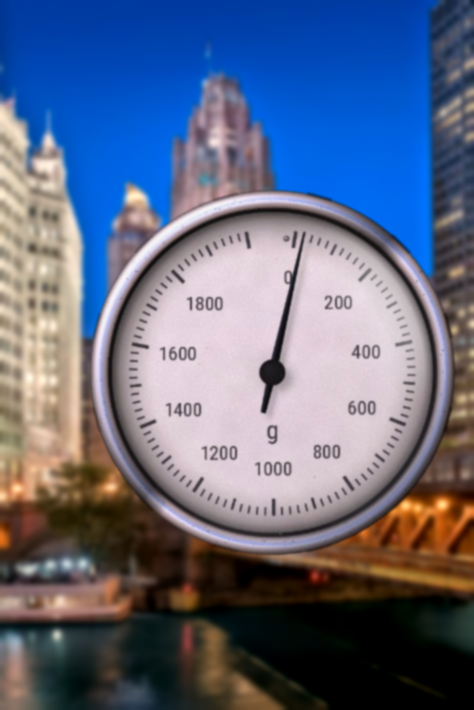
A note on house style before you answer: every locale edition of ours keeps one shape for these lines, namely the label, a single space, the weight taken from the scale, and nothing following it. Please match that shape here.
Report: 20 g
